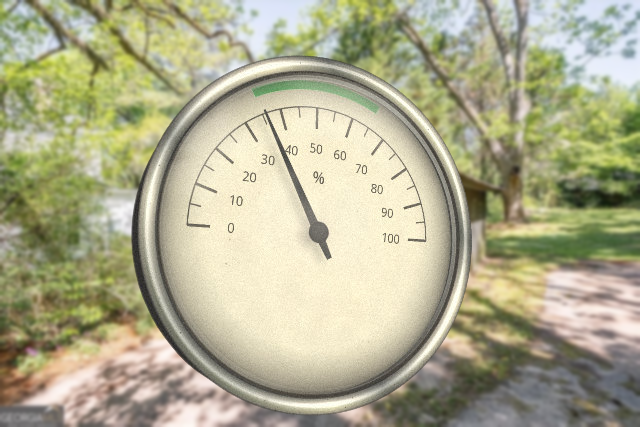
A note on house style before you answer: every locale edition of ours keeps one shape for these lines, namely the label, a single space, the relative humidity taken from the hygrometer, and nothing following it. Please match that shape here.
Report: 35 %
